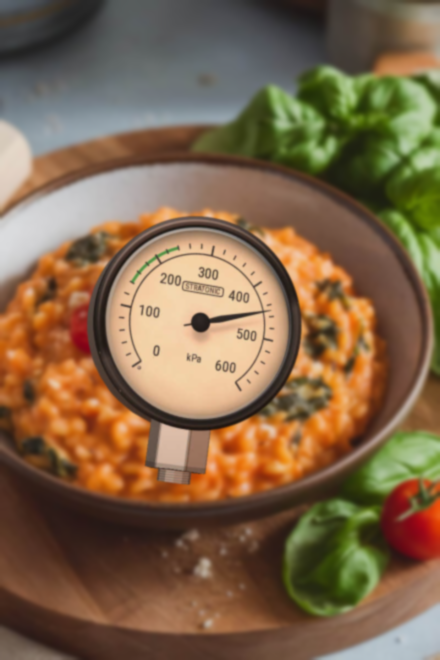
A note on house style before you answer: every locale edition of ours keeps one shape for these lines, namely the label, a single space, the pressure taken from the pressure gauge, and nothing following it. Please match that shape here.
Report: 450 kPa
